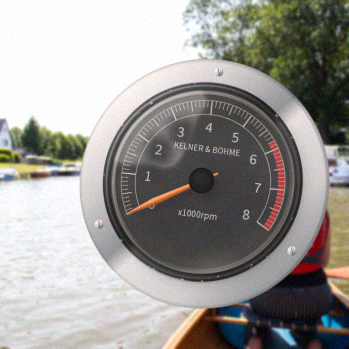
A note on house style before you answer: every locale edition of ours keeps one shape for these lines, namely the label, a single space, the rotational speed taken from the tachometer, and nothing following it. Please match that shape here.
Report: 0 rpm
